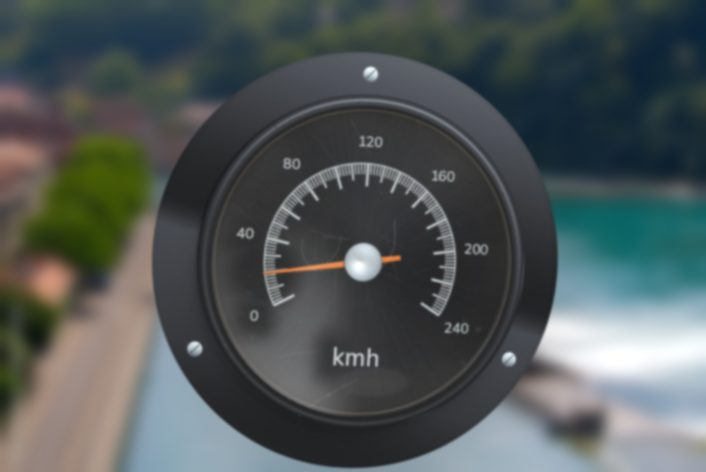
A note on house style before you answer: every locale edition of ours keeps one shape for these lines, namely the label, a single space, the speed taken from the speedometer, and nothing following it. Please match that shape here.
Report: 20 km/h
